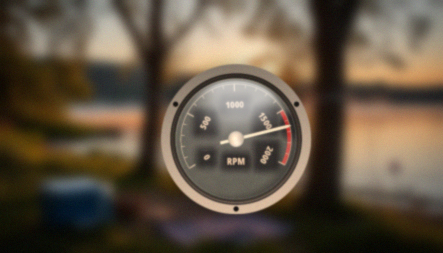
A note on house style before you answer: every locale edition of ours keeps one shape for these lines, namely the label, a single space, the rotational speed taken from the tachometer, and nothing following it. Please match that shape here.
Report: 1650 rpm
